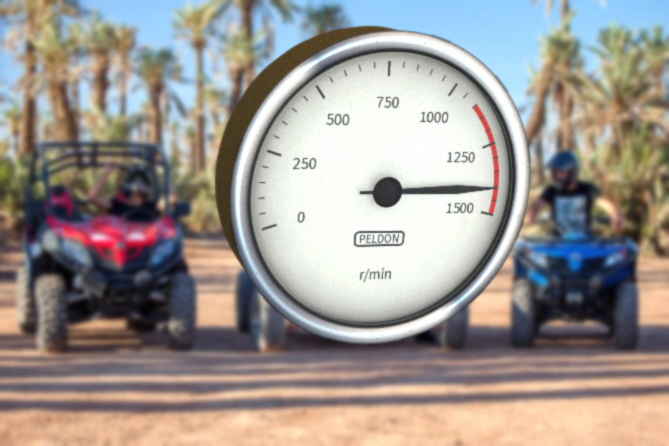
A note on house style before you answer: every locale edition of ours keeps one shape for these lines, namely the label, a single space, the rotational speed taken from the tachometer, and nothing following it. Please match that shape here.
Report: 1400 rpm
